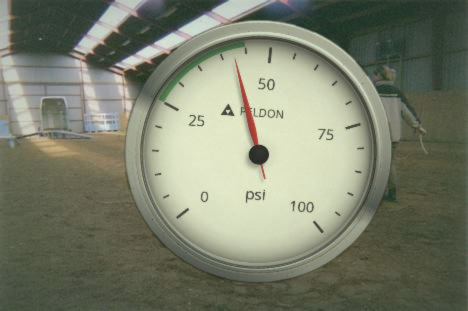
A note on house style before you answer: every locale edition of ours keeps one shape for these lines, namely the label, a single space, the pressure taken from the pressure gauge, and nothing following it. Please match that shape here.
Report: 42.5 psi
